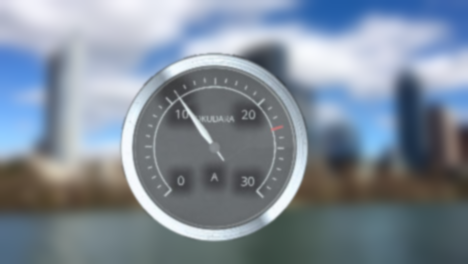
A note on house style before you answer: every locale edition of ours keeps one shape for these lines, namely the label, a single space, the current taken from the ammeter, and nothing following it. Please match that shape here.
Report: 11 A
